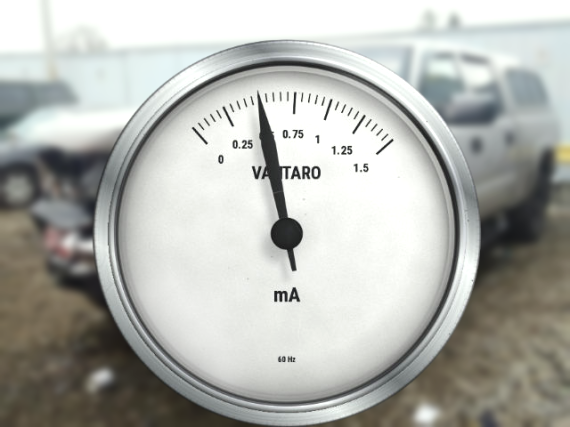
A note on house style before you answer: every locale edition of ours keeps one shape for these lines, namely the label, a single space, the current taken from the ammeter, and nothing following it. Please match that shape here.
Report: 0.5 mA
